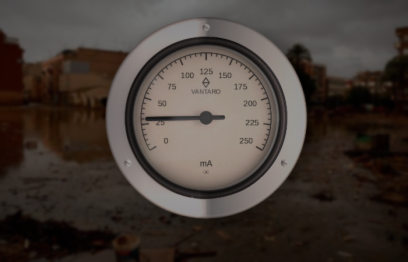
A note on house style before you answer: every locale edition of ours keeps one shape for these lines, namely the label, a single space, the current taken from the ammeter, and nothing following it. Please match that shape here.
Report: 30 mA
